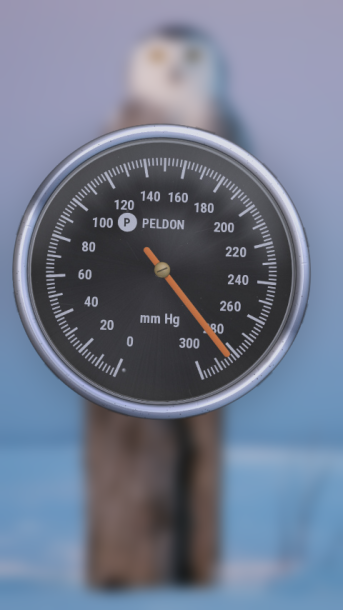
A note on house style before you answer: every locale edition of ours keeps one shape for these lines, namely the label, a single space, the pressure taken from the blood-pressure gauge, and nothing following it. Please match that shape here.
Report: 284 mmHg
